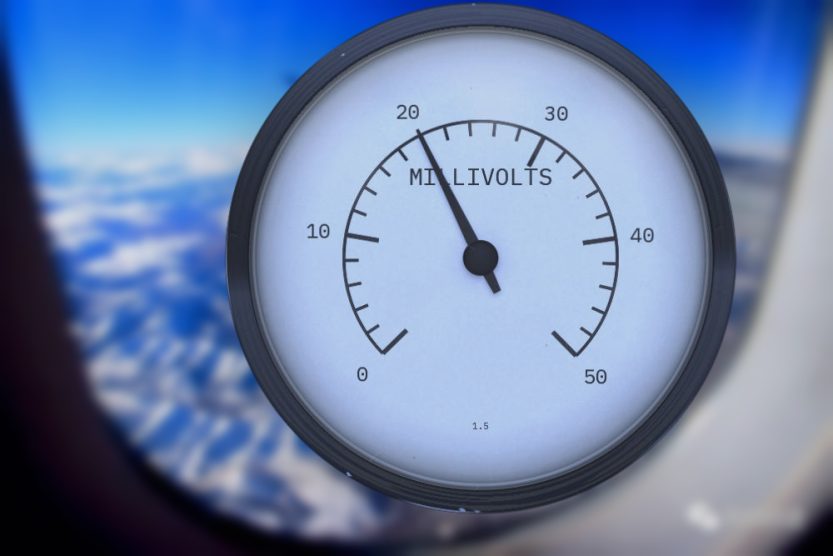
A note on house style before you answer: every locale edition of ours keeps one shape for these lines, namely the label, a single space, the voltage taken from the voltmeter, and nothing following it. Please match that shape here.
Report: 20 mV
